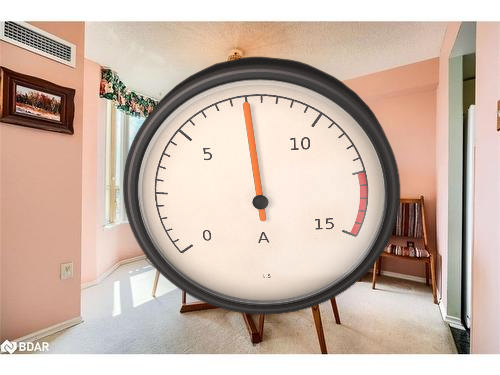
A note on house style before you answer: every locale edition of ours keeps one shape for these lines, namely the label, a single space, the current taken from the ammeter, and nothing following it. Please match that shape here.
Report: 7.5 A
